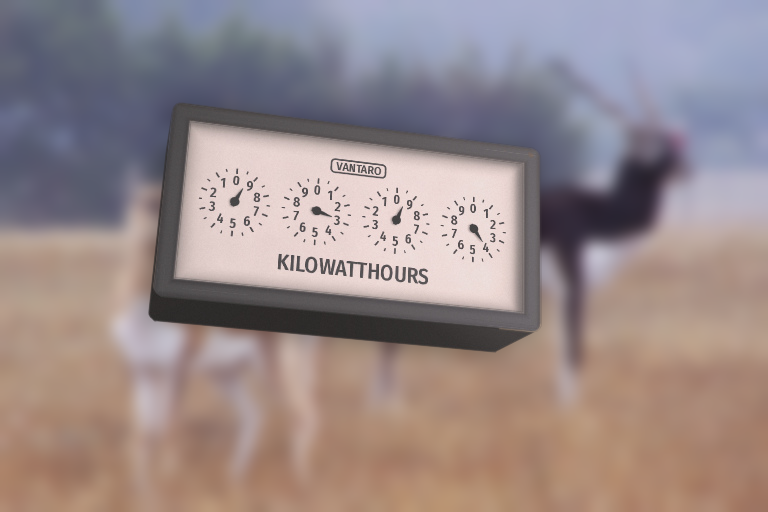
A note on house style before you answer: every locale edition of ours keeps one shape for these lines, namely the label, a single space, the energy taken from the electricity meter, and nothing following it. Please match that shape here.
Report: 9294 kWh
